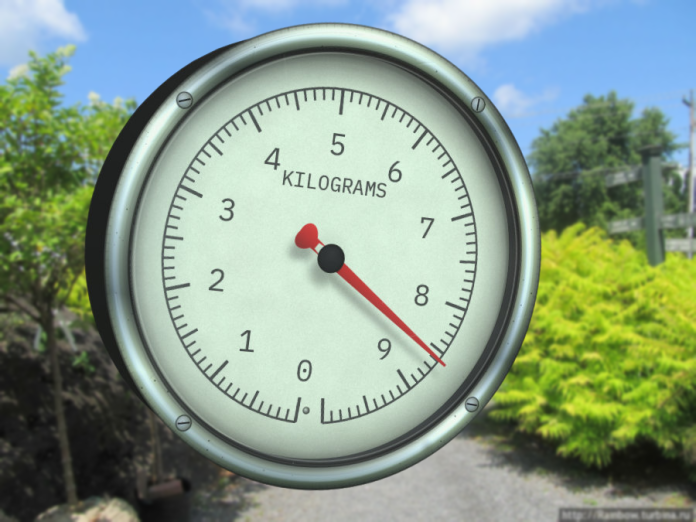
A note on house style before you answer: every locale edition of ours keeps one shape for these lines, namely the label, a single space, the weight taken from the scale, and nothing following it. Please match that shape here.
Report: 8.6 kg
